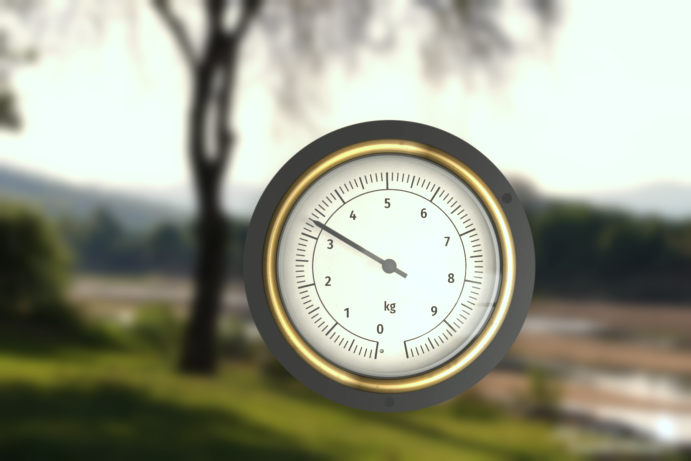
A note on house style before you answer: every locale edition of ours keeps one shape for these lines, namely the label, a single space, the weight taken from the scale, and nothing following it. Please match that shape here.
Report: 3.3 kg
